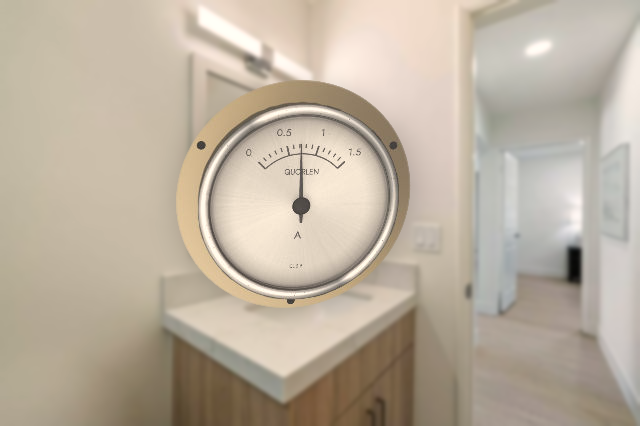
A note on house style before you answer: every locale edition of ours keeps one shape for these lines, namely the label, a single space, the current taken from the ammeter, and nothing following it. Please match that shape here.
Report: 0.7 A
